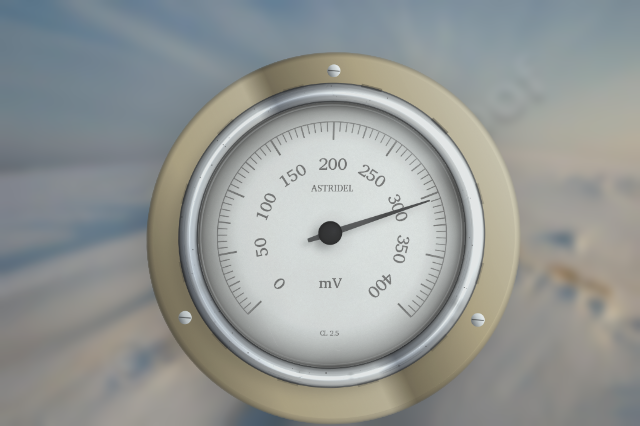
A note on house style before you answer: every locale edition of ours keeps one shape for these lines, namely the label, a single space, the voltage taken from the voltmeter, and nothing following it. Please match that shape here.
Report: 305 mV
